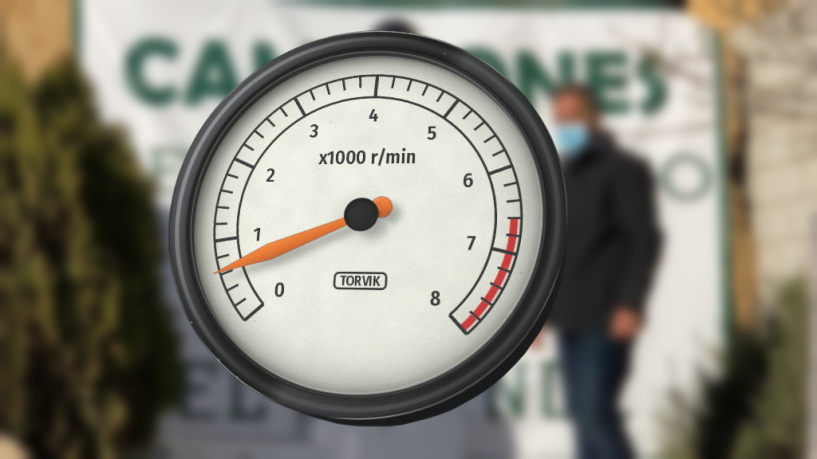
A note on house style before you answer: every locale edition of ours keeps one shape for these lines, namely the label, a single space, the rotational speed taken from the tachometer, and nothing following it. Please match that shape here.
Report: 600 rpm
